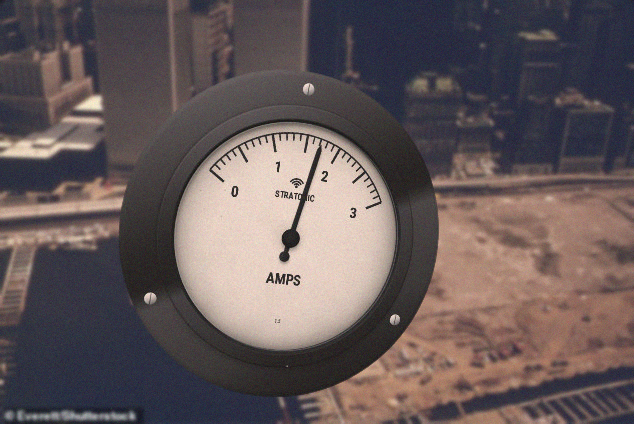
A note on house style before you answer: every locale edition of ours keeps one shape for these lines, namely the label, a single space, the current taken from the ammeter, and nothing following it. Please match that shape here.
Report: 1.7 A
